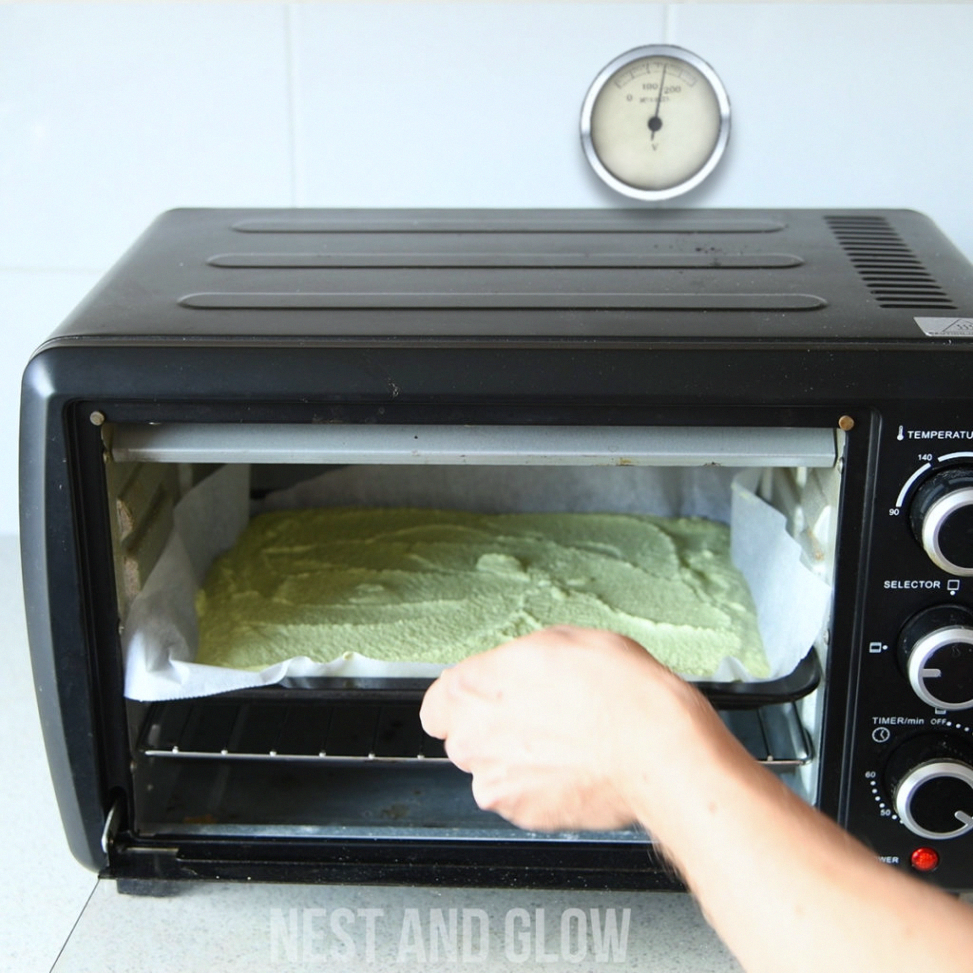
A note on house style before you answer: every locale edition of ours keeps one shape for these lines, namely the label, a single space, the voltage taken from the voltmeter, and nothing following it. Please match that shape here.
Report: 150 V
